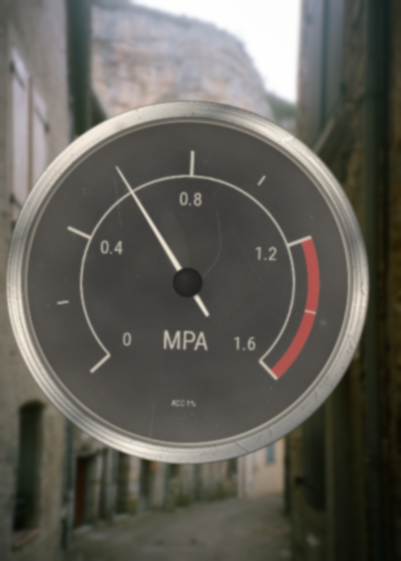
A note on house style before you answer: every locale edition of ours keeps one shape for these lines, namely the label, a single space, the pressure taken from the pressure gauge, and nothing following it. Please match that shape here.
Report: 0.6 MPa
